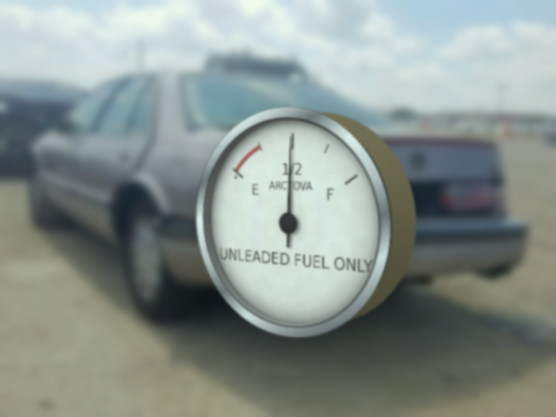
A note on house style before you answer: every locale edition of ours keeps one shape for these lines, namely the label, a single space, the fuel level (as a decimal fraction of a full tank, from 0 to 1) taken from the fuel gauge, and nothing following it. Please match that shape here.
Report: 0.5
